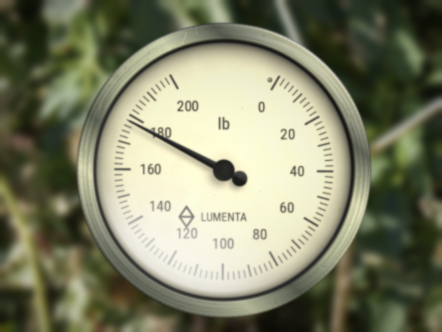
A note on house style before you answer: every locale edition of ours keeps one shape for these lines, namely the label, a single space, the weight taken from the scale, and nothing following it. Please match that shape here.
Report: 178 lb
